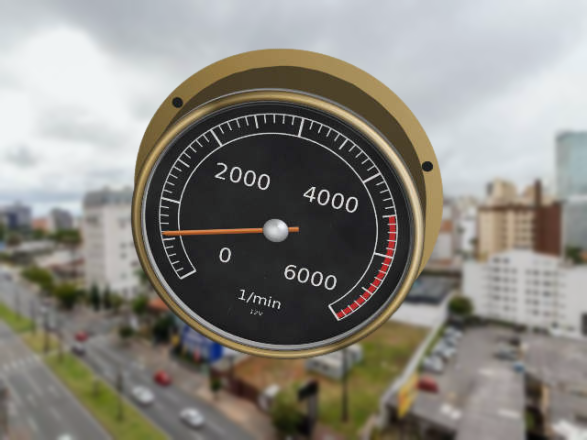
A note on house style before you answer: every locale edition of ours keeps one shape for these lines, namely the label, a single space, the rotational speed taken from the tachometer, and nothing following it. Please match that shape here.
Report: 600 rpm
